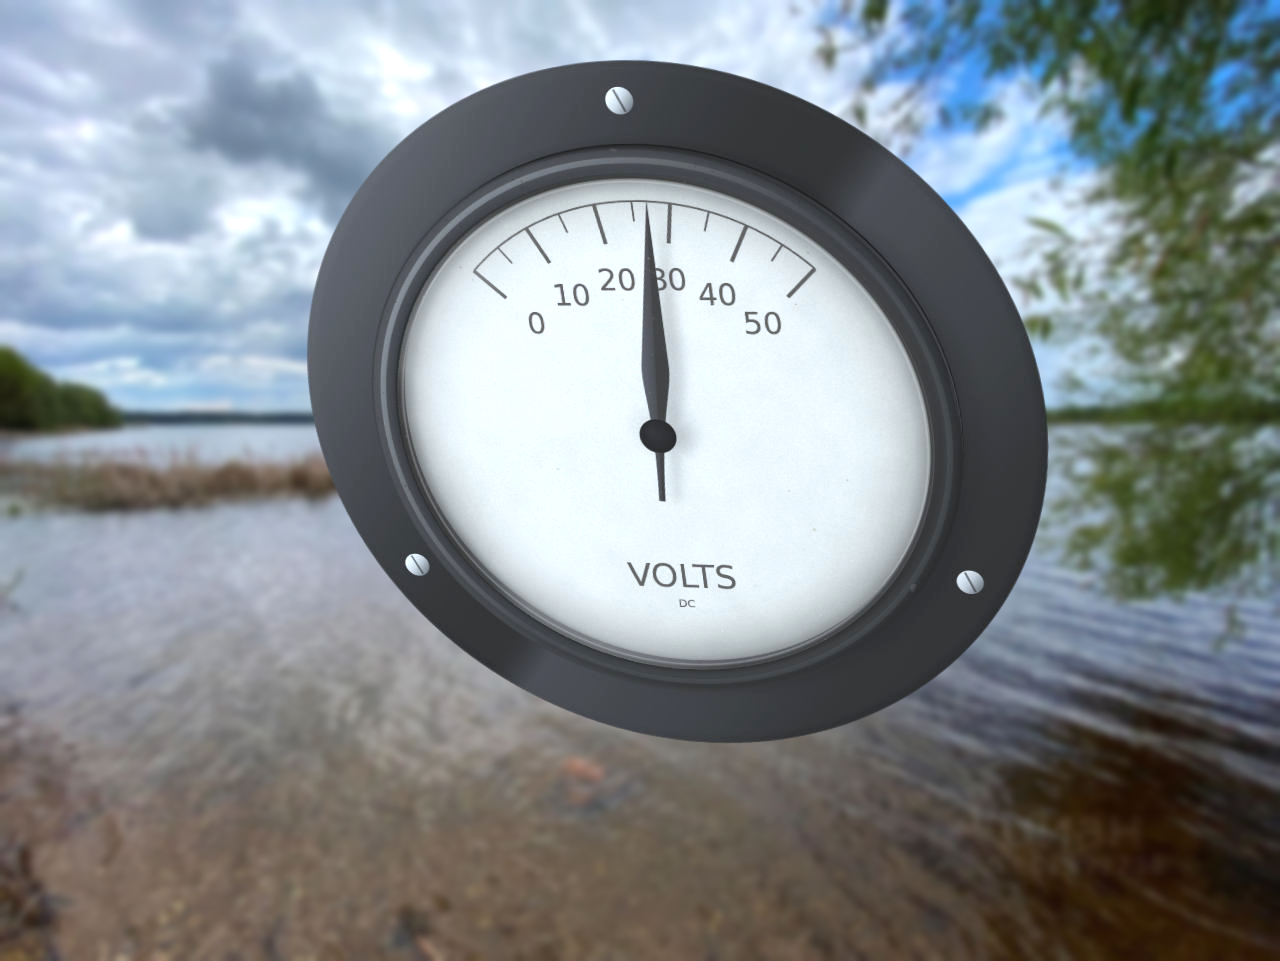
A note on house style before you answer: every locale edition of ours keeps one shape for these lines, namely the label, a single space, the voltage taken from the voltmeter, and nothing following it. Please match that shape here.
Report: 27.5 V
